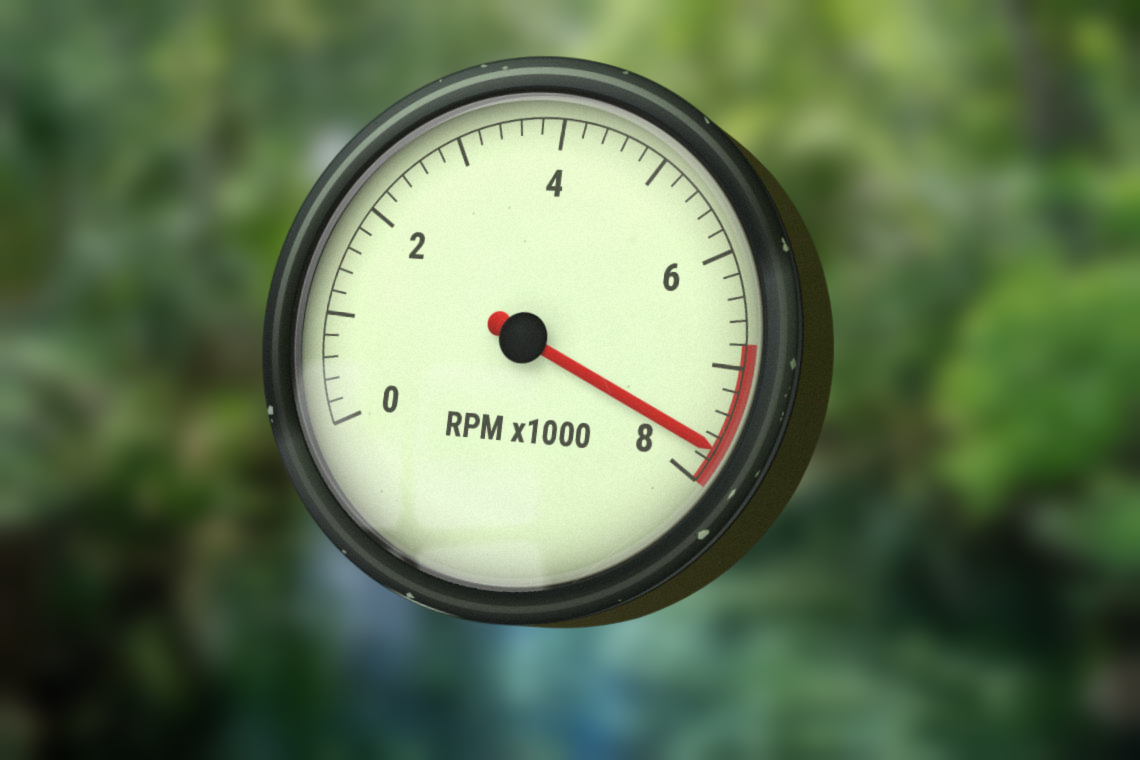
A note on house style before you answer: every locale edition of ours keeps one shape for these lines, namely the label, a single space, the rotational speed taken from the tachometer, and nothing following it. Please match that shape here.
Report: 7700 rpm
